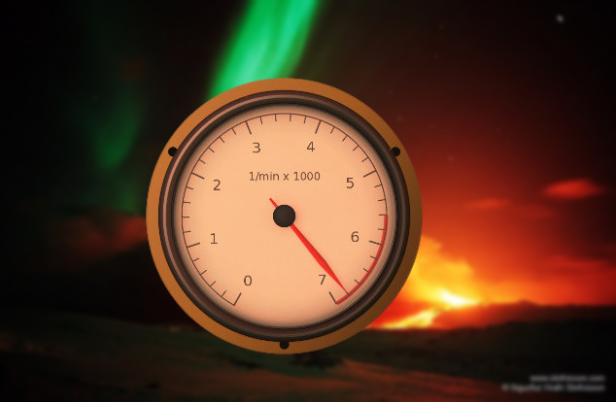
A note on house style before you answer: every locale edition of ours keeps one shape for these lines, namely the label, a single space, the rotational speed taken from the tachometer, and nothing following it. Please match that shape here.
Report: 6800 rpm
